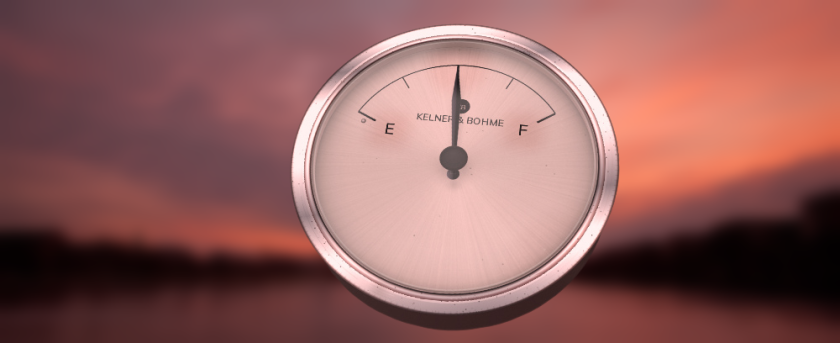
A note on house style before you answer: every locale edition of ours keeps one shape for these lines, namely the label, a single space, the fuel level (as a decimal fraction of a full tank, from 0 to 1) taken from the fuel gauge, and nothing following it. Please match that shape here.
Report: 0.5
